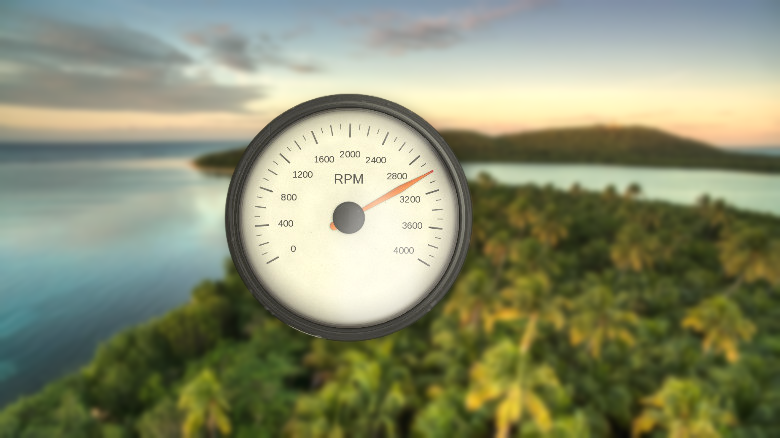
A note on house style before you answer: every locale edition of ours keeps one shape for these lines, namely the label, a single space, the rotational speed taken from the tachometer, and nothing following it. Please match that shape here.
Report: 3000 rpm
